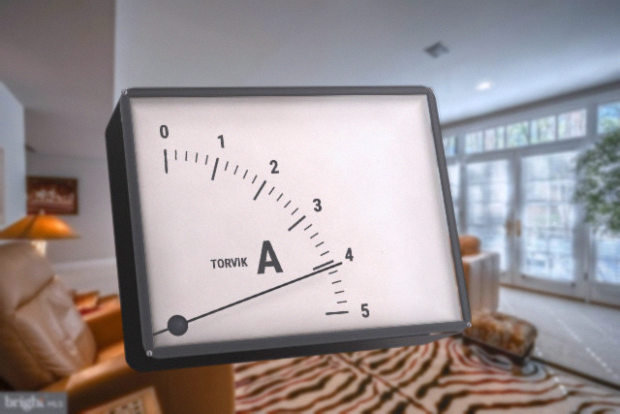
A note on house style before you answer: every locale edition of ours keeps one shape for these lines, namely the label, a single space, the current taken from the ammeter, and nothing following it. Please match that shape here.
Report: 4.1 A
